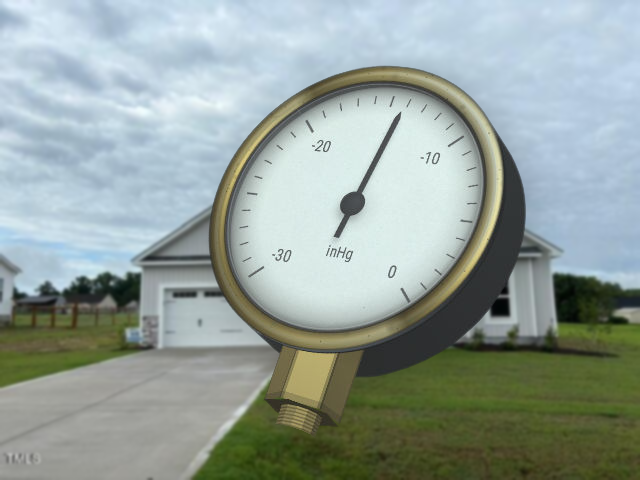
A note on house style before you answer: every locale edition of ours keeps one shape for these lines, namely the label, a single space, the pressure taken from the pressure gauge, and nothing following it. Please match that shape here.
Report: -14 inHg
